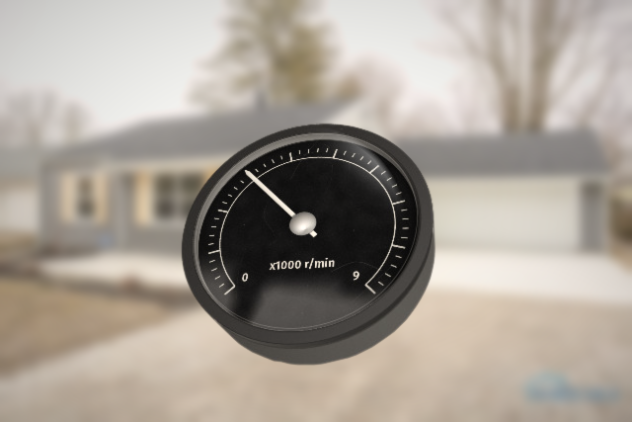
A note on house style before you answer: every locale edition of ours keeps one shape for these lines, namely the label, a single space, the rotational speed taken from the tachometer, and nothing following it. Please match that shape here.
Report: 3000 rpm
